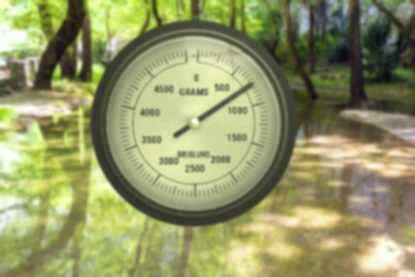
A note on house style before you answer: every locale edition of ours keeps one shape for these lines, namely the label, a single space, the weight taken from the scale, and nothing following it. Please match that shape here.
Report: 750 g
